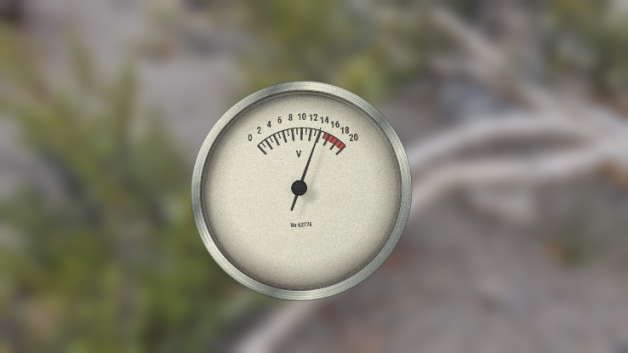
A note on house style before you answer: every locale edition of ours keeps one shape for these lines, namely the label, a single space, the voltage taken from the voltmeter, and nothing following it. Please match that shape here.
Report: 14 V
